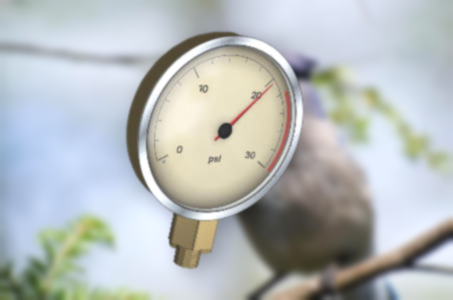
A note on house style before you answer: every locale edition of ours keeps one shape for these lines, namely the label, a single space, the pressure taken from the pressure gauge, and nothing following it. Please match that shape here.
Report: 20 psi
